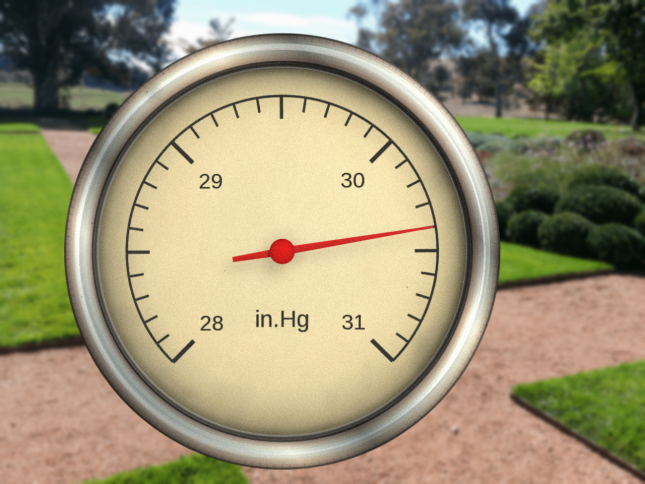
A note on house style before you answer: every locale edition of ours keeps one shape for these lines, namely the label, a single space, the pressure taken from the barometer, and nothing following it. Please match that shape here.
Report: 30.4 inHg
